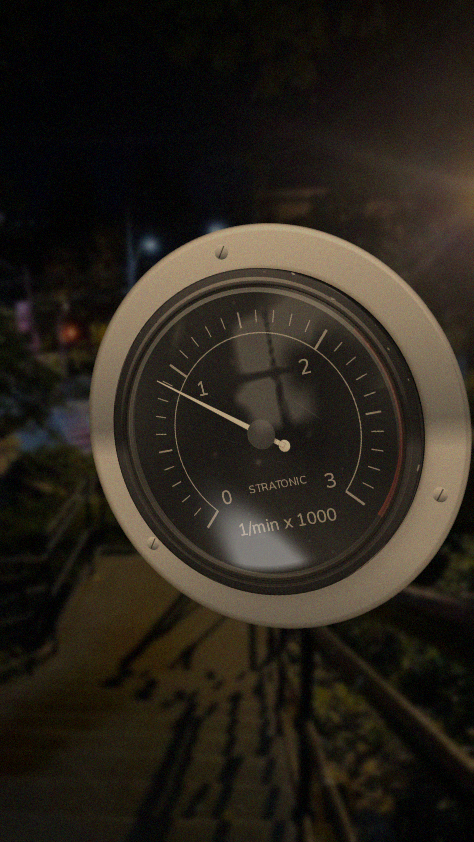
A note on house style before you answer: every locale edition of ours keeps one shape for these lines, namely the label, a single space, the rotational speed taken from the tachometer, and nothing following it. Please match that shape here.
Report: 900 rpm
